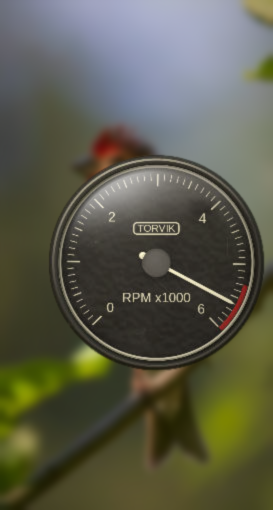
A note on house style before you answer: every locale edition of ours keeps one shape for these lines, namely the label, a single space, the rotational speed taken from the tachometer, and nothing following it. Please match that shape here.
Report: 5600 rpm
